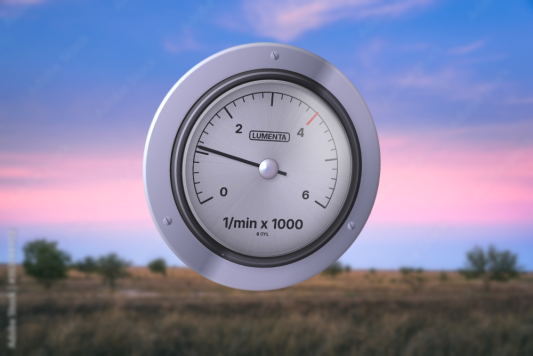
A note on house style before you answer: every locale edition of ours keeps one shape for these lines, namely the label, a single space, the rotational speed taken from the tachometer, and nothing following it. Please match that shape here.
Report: 1100 rpm
